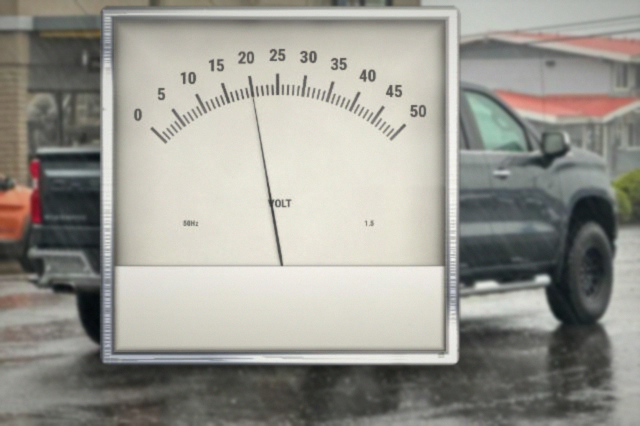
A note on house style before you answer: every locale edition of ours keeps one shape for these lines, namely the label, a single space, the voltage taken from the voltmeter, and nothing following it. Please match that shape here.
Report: 20 V
